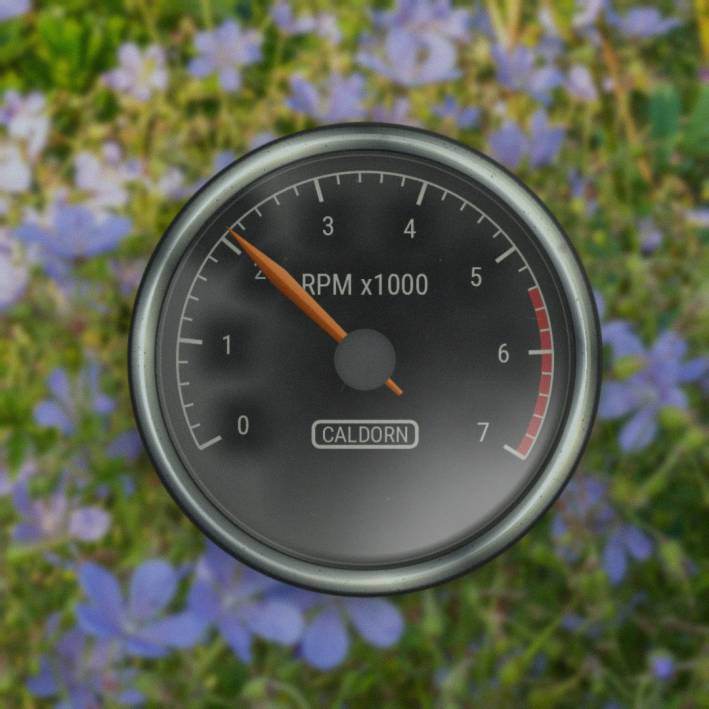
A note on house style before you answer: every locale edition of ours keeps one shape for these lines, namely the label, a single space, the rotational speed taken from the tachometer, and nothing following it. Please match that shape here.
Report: 2100 rpm
